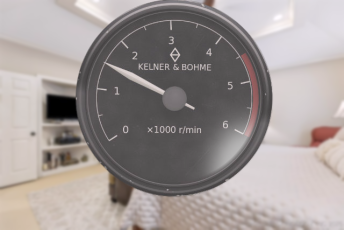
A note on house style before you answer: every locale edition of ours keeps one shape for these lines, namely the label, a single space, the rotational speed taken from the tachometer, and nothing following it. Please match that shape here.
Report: 1500 rpm
